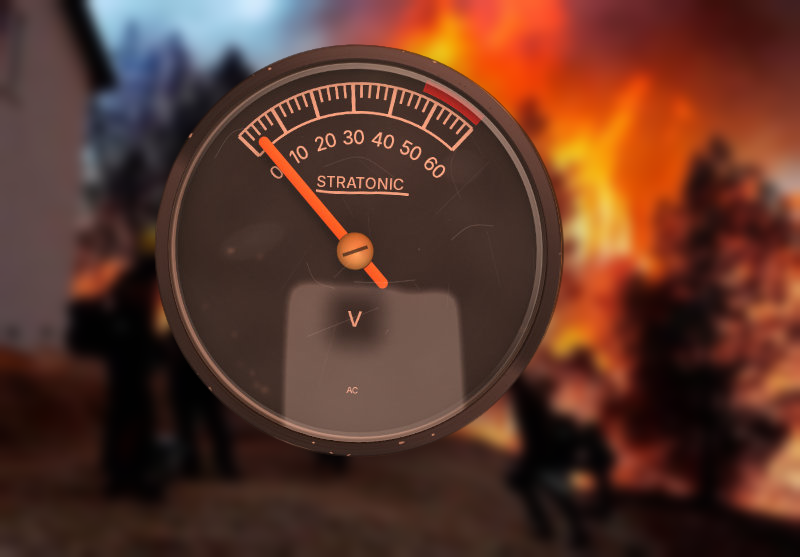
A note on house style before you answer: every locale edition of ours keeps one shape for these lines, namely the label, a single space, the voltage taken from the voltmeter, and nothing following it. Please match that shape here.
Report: 4 V
